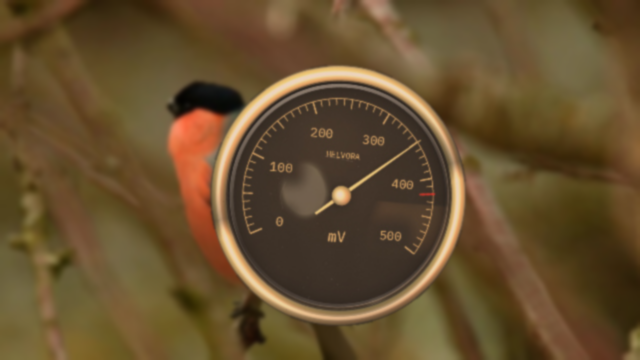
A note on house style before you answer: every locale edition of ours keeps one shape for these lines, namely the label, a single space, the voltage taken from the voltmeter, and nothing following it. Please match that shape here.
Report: 350 mV
